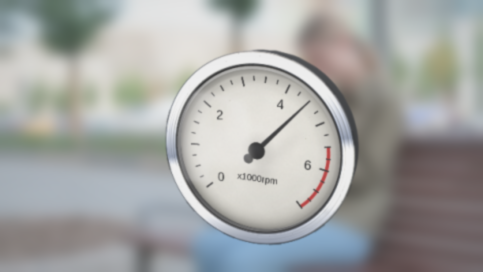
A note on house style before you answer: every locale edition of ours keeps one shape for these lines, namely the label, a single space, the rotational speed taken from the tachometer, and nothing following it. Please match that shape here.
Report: 4500 rpm
